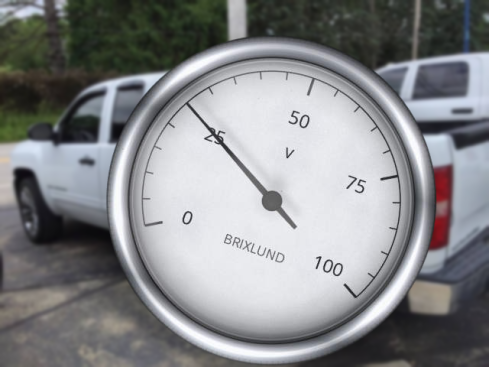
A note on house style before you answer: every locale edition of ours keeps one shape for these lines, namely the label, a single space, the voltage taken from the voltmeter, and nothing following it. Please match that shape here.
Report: 25 V
